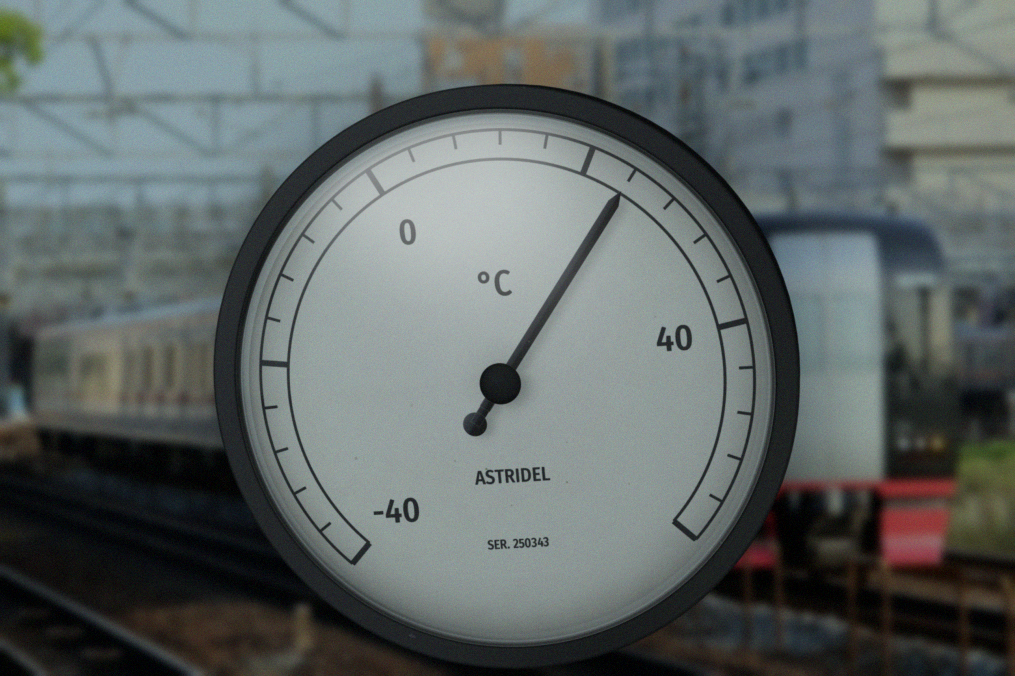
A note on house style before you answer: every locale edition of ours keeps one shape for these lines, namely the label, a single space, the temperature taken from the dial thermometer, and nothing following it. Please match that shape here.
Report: 24 °C
